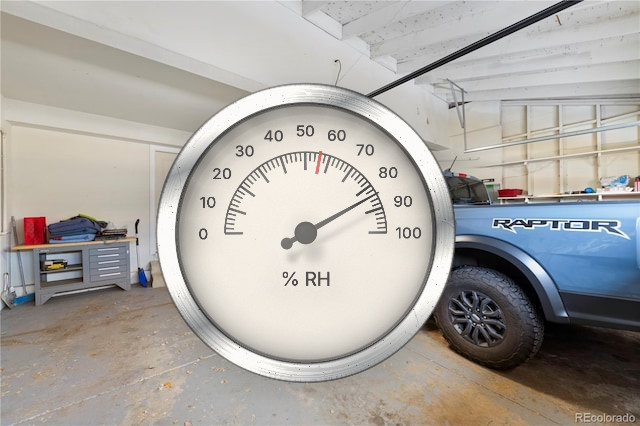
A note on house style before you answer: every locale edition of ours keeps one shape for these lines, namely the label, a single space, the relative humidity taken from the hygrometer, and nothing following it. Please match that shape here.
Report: 84 %
